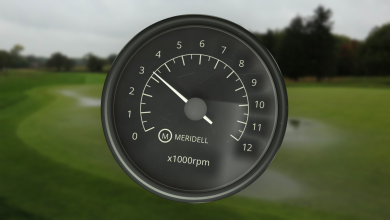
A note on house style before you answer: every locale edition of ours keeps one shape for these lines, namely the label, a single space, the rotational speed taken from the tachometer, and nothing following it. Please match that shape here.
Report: 3250 rpm
